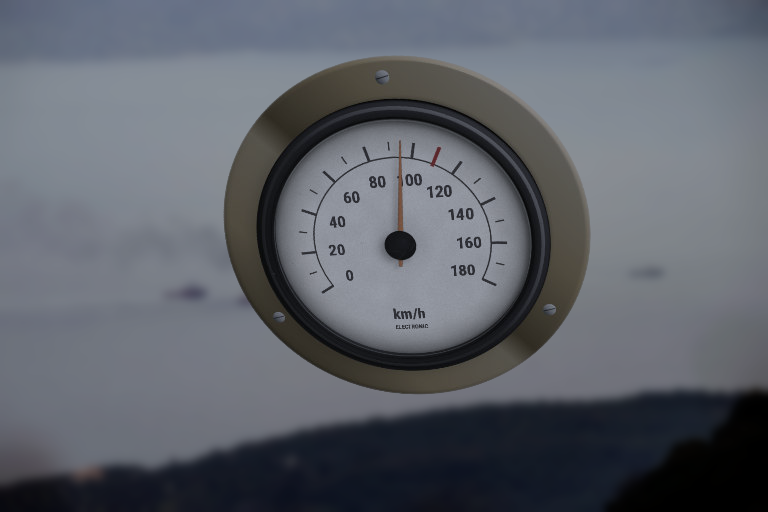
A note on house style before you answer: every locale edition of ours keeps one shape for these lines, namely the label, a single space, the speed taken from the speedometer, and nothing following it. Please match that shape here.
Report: 95 km/h
